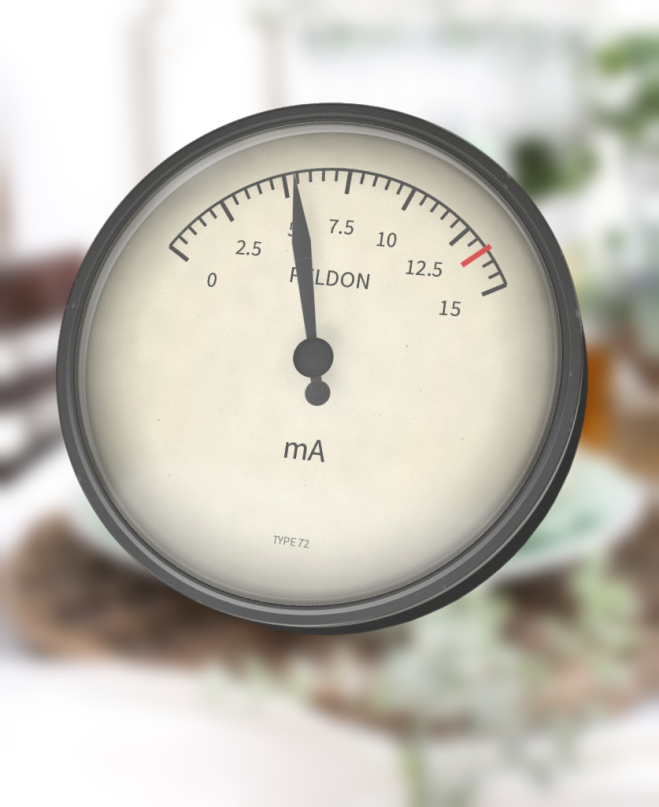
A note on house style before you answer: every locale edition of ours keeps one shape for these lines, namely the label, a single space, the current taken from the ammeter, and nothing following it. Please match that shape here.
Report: 5.5 mA
